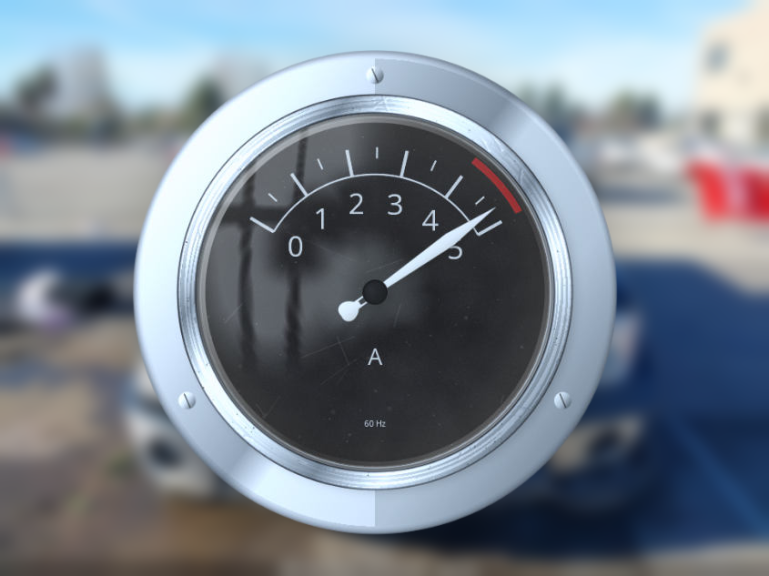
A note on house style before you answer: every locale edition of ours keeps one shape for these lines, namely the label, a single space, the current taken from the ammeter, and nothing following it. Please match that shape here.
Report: 4.75 A
